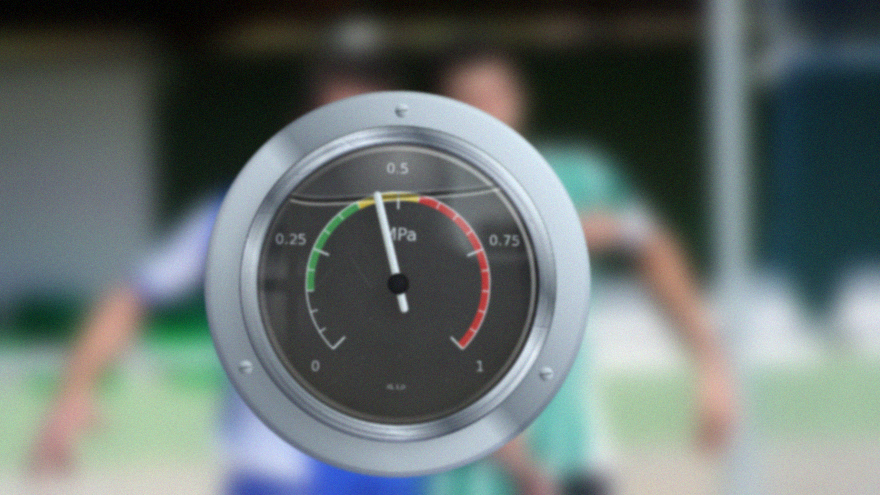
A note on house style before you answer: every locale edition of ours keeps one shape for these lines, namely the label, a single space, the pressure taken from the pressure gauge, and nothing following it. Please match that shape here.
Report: 0.45 MPa
